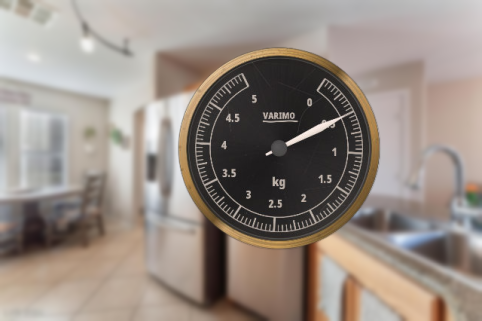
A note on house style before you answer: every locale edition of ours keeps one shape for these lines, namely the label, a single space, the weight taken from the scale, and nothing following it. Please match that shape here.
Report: 0.5 kg
